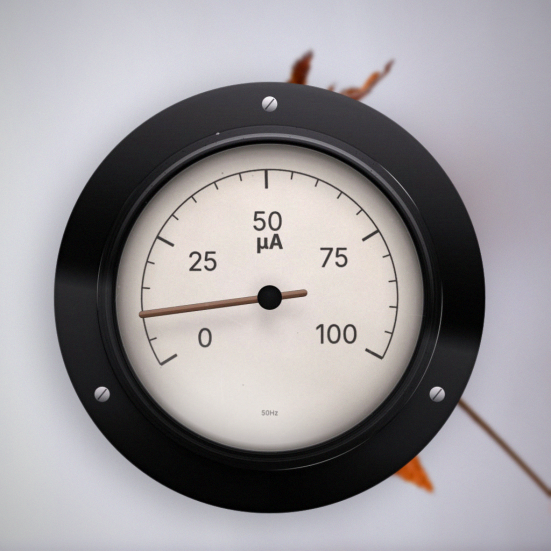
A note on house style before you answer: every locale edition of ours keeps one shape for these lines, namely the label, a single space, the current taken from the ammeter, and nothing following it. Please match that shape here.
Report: 10 µA
